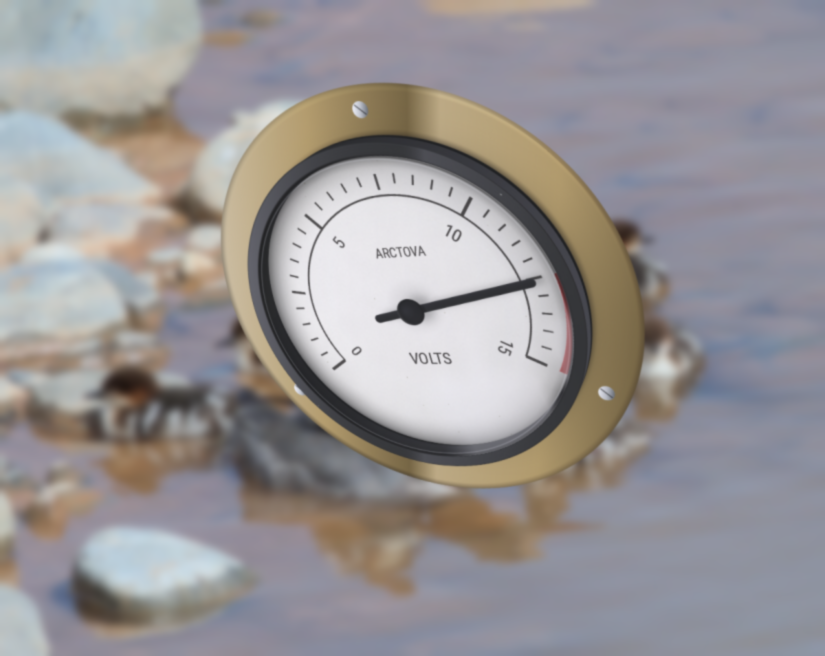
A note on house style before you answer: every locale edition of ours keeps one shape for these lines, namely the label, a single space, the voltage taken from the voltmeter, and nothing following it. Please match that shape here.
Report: 12.5 V
